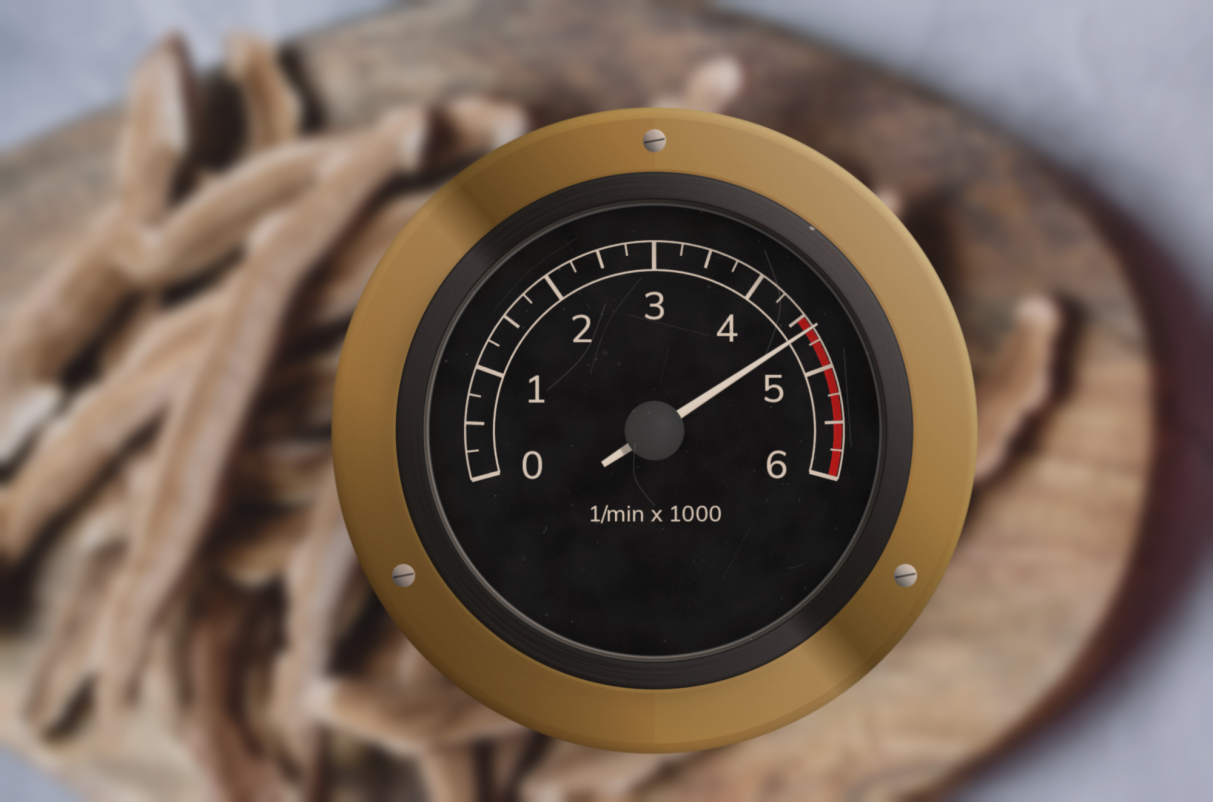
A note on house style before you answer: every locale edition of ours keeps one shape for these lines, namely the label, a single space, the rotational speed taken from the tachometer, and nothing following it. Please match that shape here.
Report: 4625 rpm
